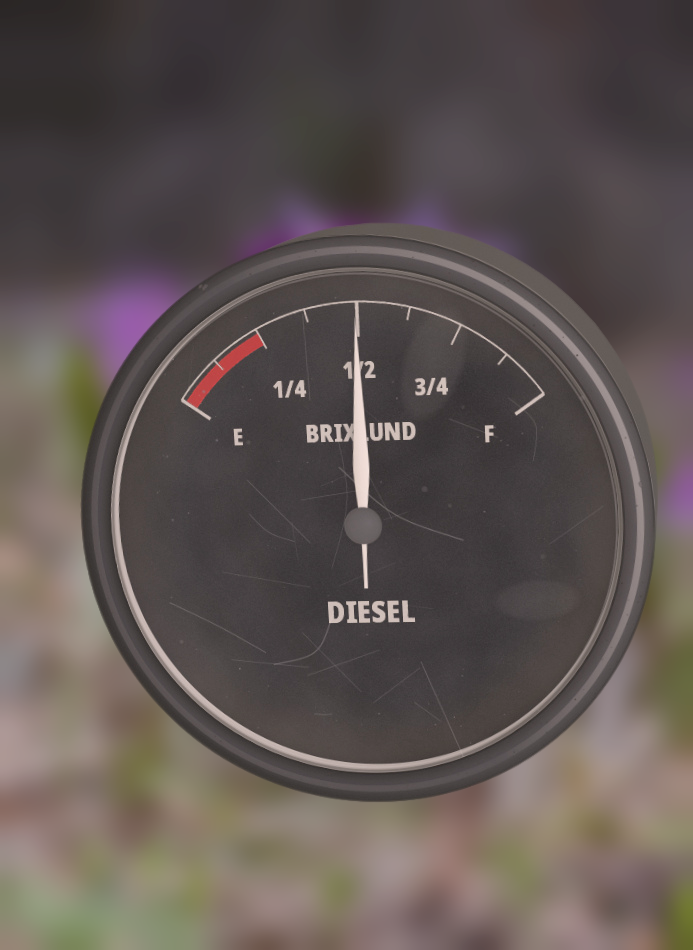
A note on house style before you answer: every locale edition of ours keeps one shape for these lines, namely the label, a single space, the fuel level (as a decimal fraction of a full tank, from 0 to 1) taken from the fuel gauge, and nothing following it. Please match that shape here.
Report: 0.5
